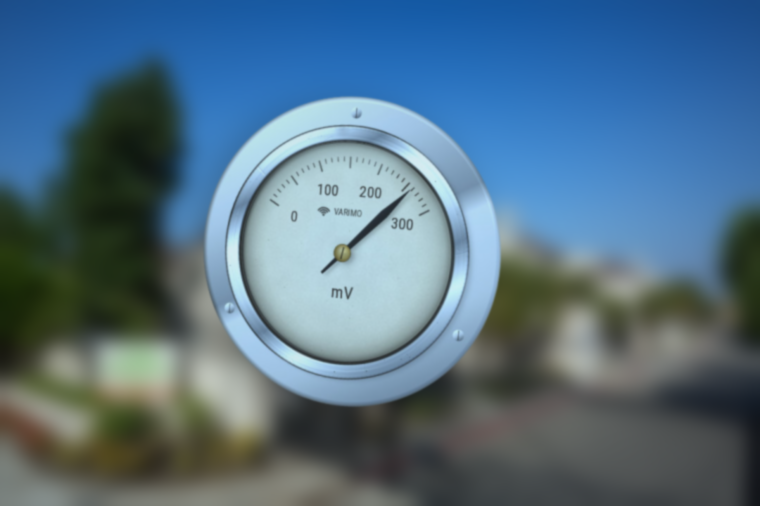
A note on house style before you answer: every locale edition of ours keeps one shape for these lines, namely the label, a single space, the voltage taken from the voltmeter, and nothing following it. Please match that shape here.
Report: 260 mV
